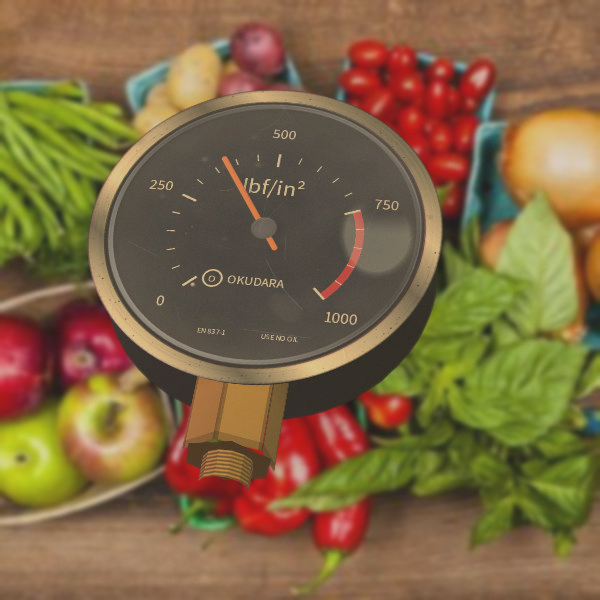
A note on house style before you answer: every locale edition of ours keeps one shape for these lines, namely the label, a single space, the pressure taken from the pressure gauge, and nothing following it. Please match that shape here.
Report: 375 psi
